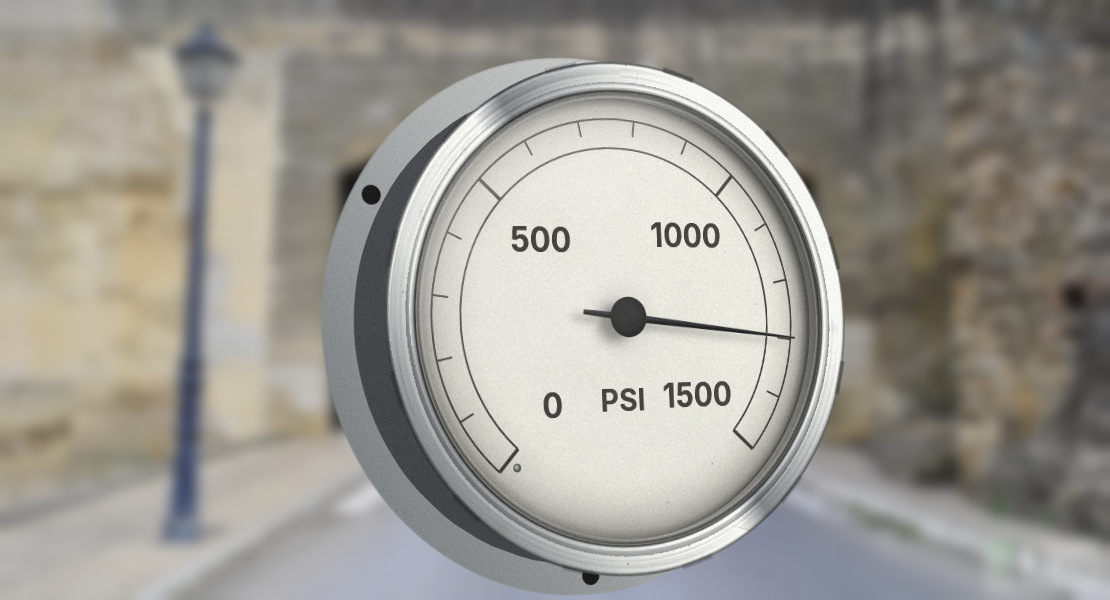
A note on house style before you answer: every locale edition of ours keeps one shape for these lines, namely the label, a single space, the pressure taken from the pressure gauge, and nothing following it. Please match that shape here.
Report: 1300 psi
